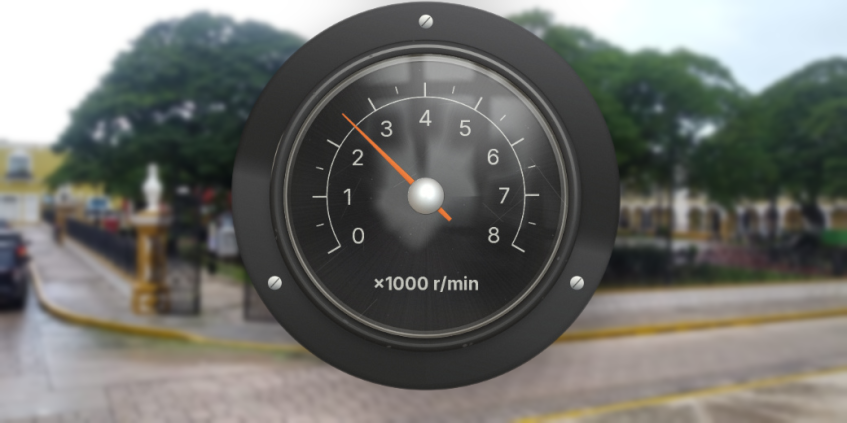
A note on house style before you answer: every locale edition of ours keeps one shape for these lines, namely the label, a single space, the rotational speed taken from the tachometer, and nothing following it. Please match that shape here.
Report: 2500 rpm
